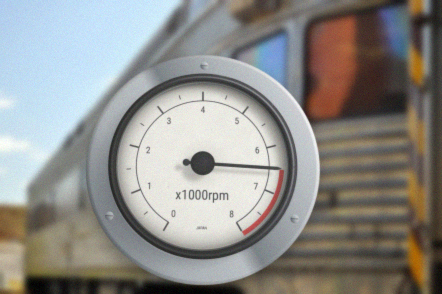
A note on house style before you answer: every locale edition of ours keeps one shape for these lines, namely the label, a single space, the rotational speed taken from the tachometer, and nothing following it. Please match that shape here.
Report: 6500 rpm
